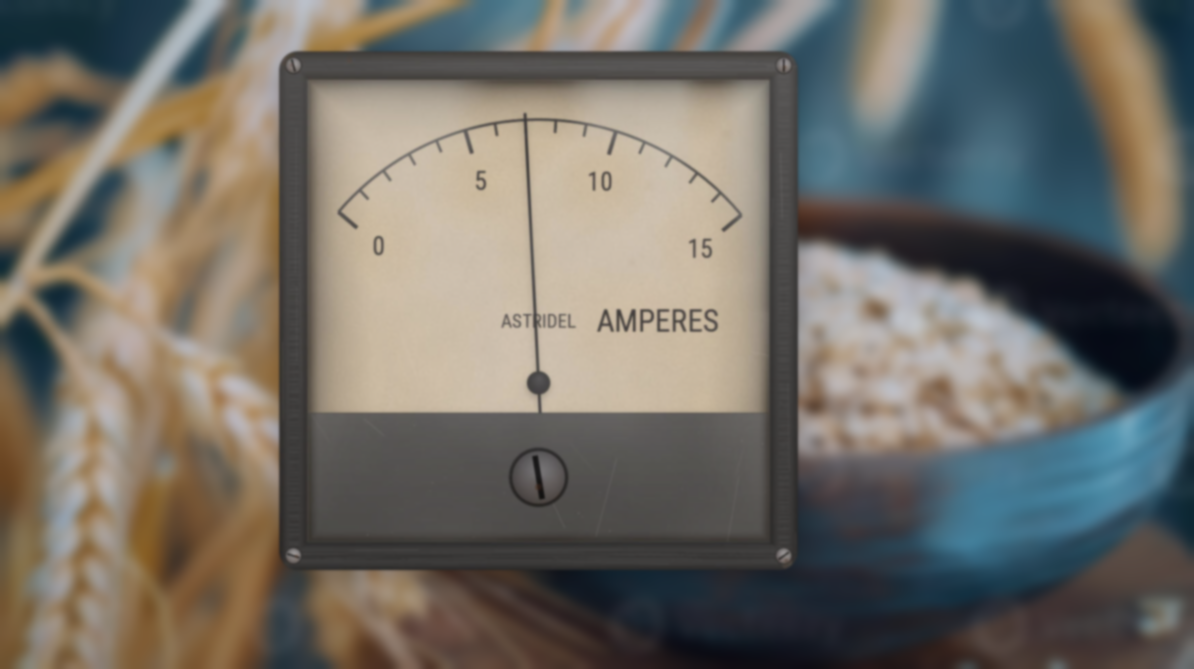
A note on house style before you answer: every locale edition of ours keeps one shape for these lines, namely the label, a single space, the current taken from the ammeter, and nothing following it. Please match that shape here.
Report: 7 A
